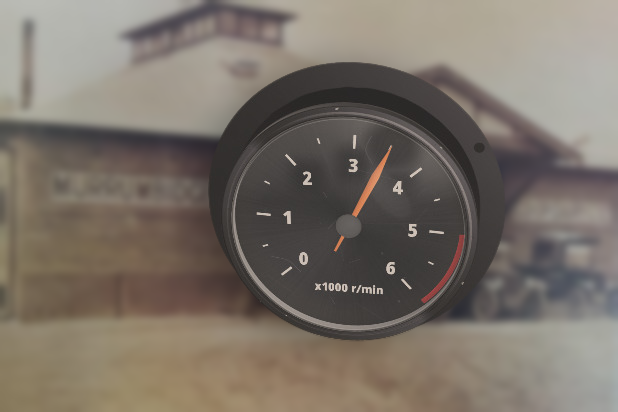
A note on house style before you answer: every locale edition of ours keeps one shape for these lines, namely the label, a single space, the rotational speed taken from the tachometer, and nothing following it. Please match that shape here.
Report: 3500 rpm
